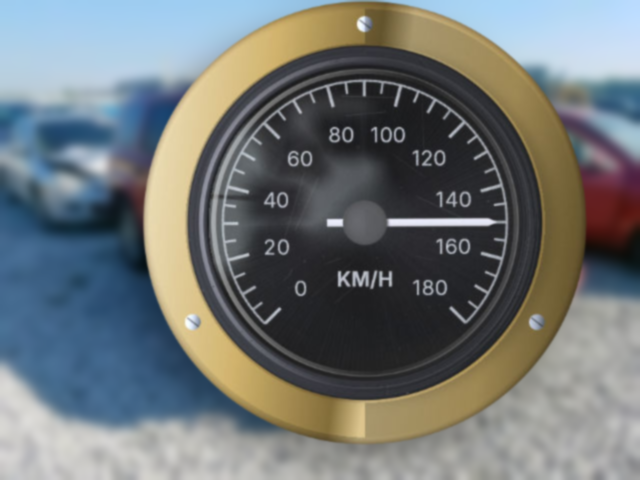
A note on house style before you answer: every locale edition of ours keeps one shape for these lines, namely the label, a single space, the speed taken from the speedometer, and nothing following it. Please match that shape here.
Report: 150 km/h
